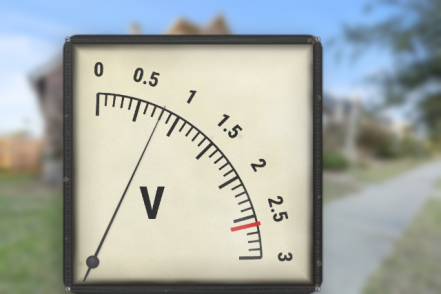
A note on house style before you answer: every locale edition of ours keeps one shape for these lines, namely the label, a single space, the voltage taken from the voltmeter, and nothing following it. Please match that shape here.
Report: 0.8 V
